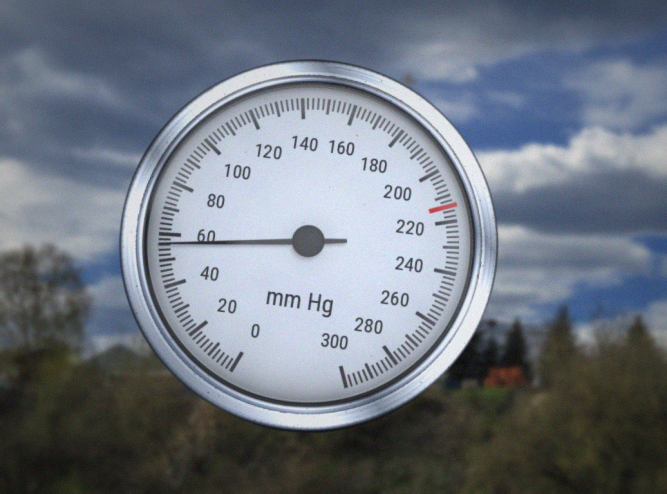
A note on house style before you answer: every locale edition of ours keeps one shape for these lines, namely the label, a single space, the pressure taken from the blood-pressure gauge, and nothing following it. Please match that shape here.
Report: 56 mmHg
